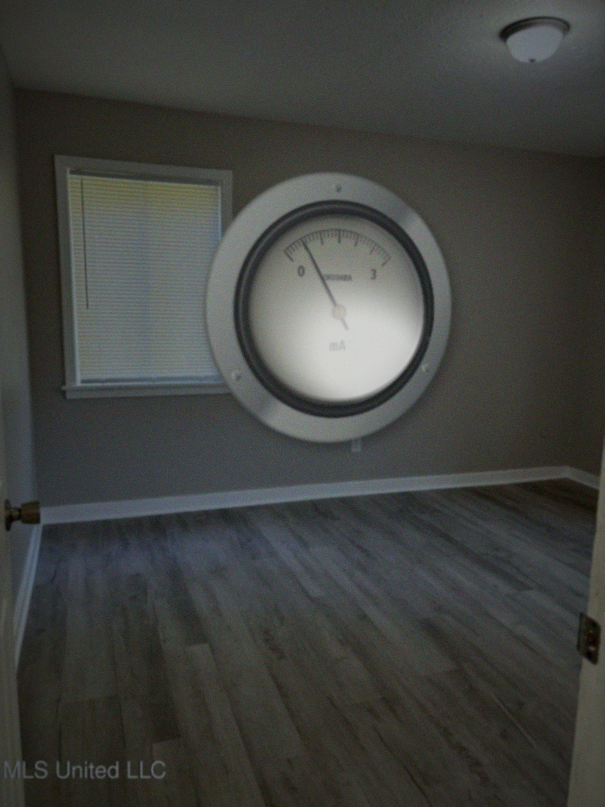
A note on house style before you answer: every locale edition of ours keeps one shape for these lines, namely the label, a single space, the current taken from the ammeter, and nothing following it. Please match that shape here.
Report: 0.5 mA
